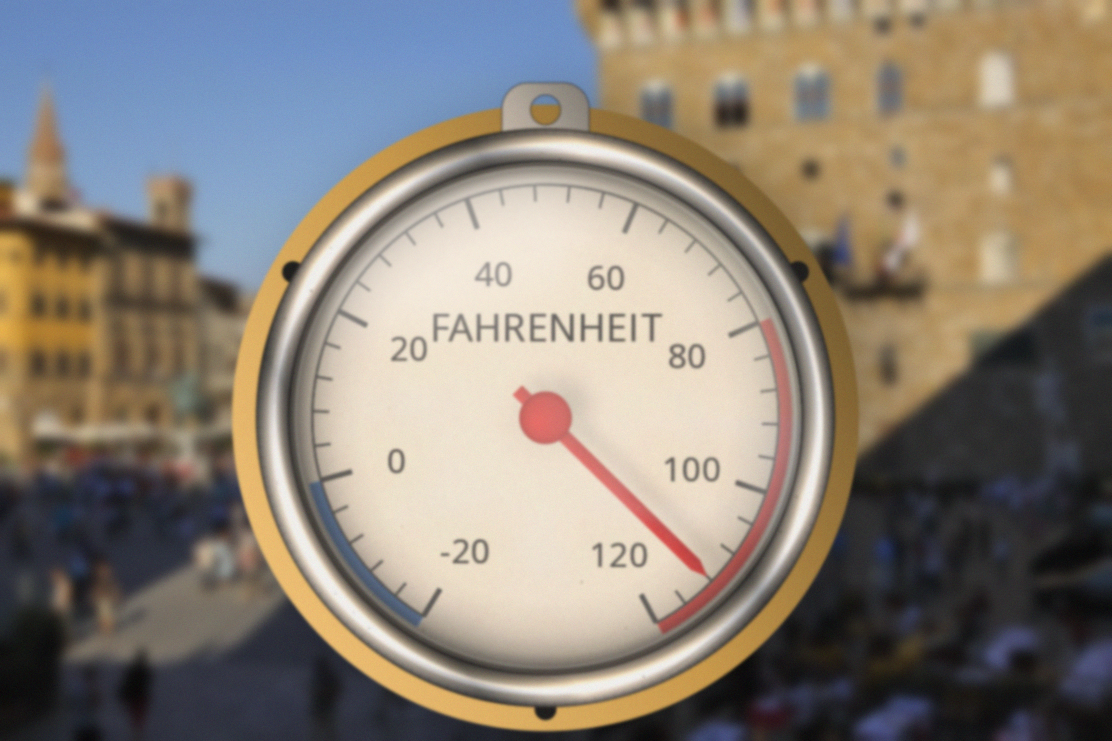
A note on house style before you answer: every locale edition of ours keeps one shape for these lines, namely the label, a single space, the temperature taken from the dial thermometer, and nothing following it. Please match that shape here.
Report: 112 °F
